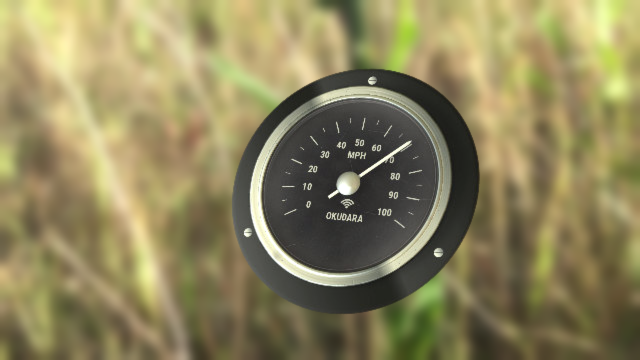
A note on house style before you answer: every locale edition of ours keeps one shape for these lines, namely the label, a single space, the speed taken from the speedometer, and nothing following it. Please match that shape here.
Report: 70 mph
